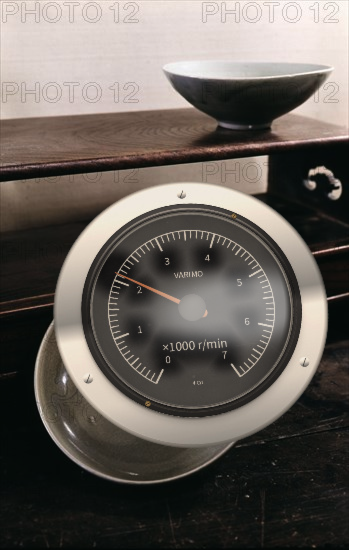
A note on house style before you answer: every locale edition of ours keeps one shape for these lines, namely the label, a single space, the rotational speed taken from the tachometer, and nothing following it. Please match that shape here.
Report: 2100 rpm
